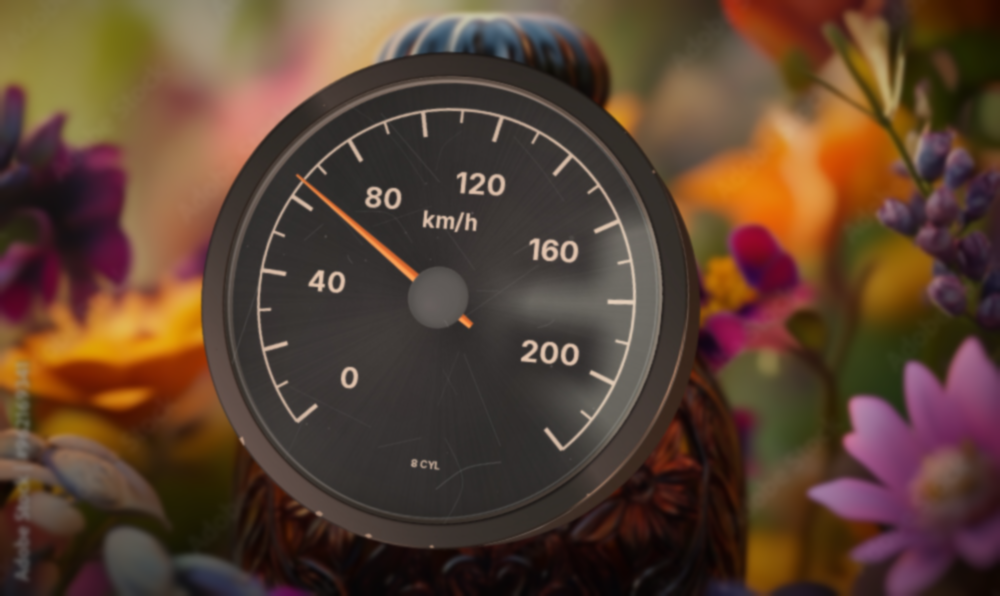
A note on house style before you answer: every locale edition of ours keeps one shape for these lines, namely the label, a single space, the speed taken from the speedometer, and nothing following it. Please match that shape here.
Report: 65 km/h
